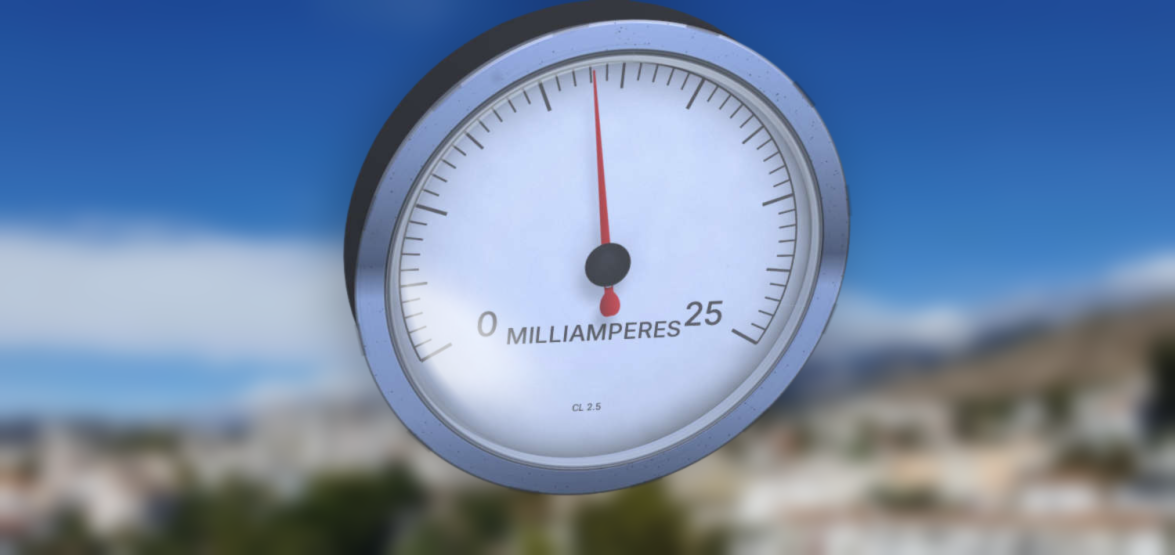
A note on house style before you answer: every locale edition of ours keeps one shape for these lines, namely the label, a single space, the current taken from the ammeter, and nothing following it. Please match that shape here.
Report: 11.5 mA
